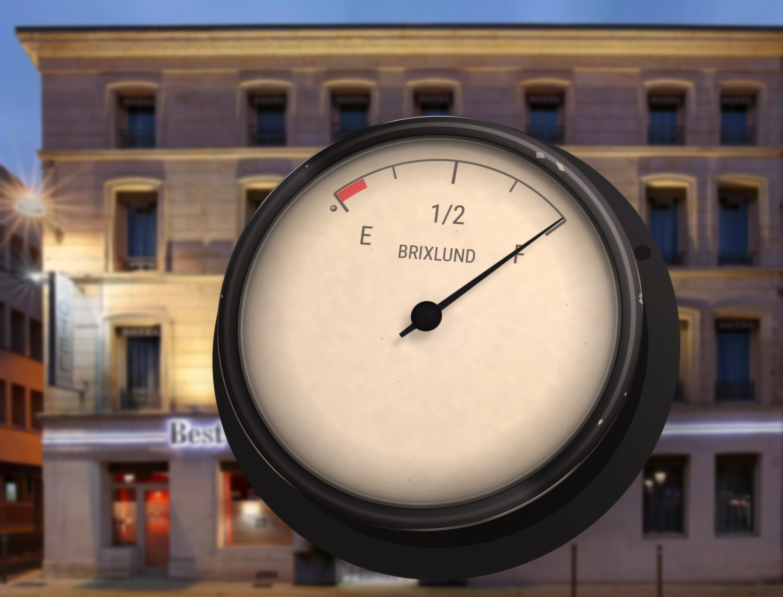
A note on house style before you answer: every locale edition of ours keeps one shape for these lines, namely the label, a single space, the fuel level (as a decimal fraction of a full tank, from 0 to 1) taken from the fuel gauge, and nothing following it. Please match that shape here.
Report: 1
